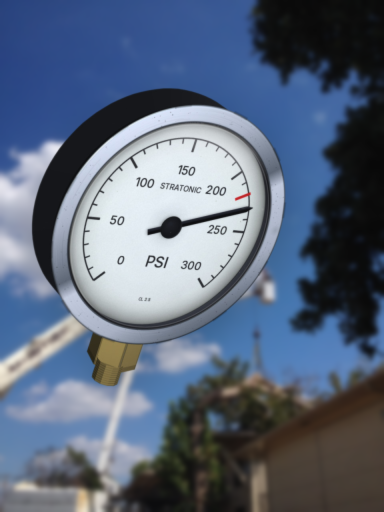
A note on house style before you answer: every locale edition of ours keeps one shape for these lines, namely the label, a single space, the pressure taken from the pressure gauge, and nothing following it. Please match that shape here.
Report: 230 psi
